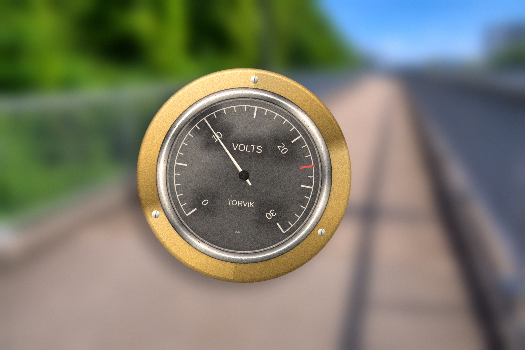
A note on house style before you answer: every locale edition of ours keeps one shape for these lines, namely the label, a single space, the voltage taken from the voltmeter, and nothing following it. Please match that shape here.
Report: 10 V
